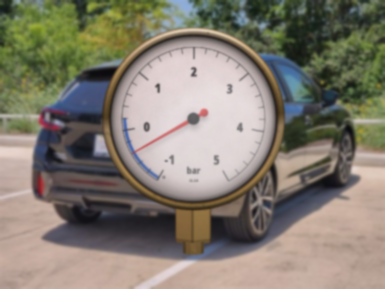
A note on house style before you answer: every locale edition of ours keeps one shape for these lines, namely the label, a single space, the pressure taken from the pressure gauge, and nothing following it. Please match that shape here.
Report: -0.4 bar
